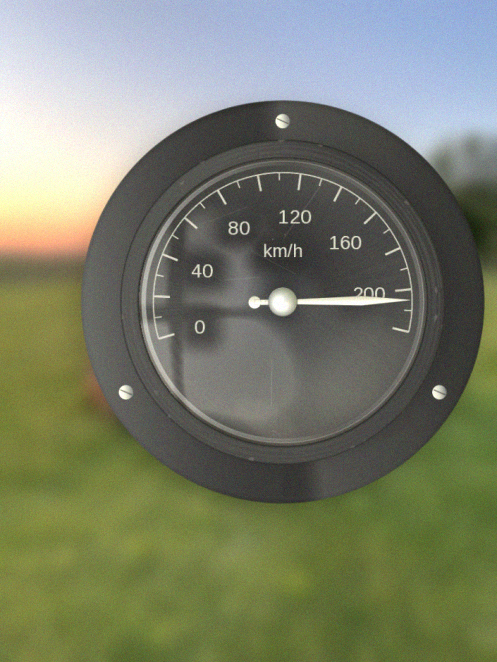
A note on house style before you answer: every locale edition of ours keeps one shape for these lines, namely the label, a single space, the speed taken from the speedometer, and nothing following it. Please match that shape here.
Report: 205 km/h
